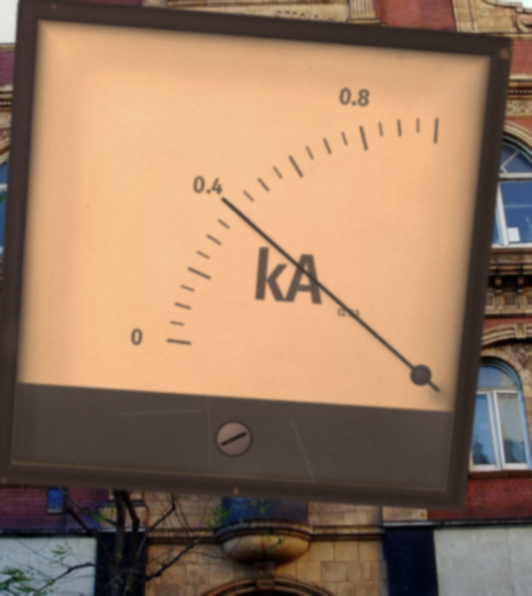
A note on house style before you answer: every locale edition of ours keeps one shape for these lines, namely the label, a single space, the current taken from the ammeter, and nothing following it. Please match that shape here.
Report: 0.4 kA
